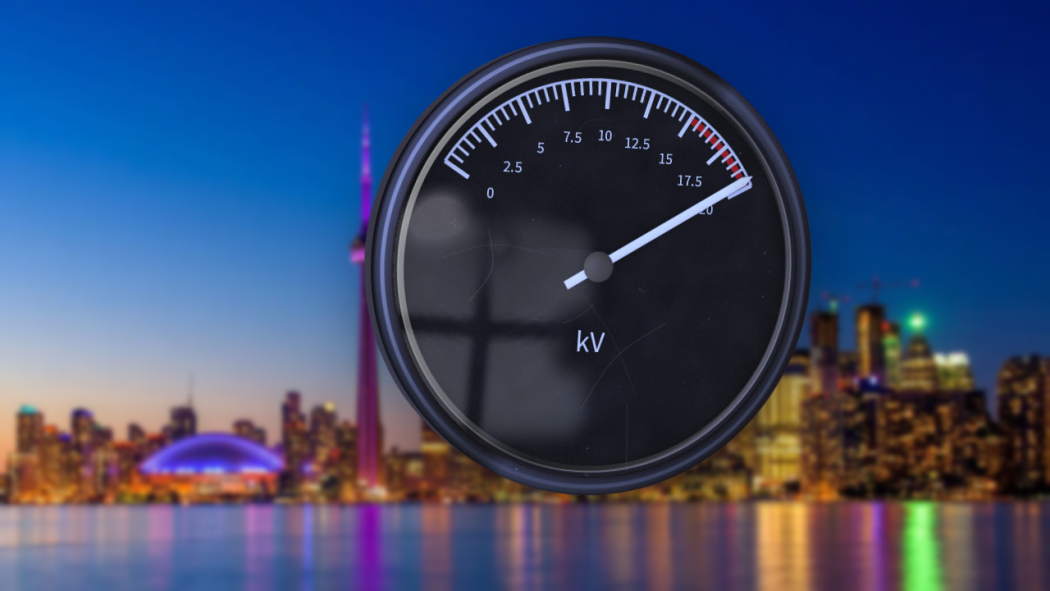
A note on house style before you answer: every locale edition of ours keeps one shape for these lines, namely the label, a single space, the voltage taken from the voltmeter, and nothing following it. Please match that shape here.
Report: 19.5 kV
